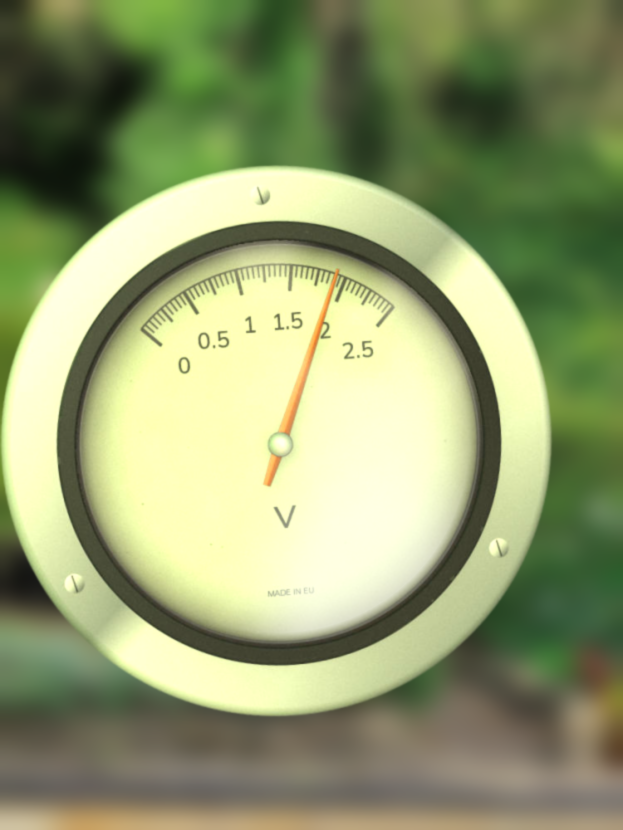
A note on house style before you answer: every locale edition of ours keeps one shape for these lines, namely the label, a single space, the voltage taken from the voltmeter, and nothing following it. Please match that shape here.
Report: 1.9 V
